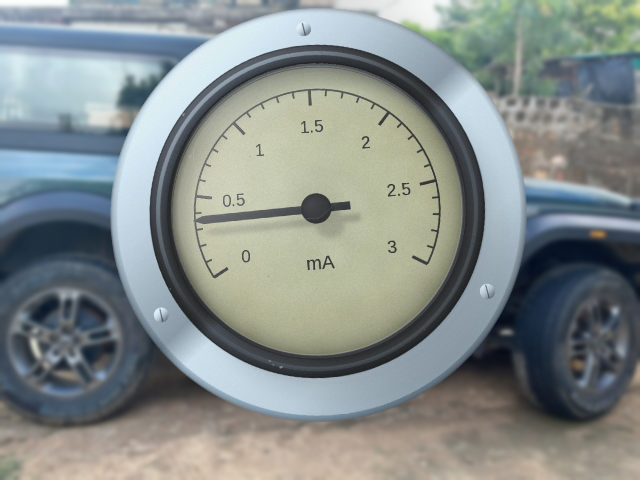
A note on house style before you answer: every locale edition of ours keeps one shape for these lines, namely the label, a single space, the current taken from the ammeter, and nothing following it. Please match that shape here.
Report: 0.35 mA
